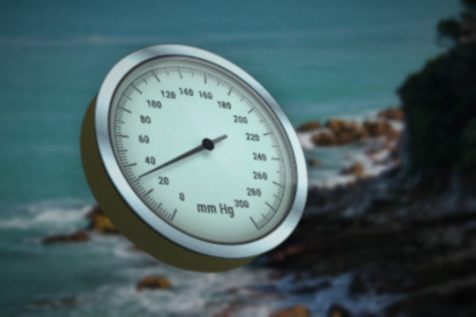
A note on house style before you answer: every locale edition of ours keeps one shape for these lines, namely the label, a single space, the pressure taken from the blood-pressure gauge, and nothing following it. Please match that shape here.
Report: 30 mmHg
